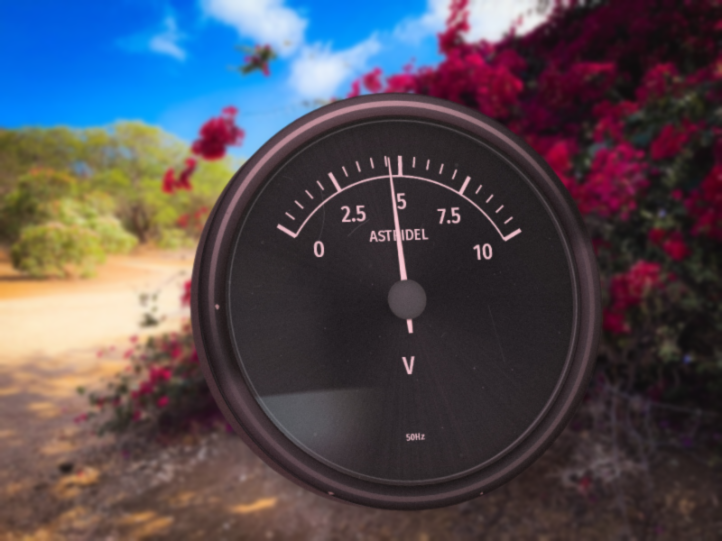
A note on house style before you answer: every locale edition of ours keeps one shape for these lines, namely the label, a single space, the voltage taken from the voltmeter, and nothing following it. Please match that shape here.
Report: 4.5 V
